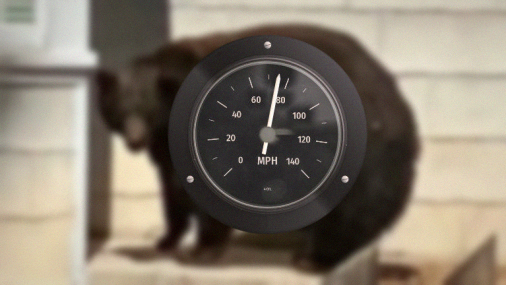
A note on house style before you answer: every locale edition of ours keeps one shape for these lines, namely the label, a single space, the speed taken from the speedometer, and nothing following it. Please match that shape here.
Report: 75 mph
